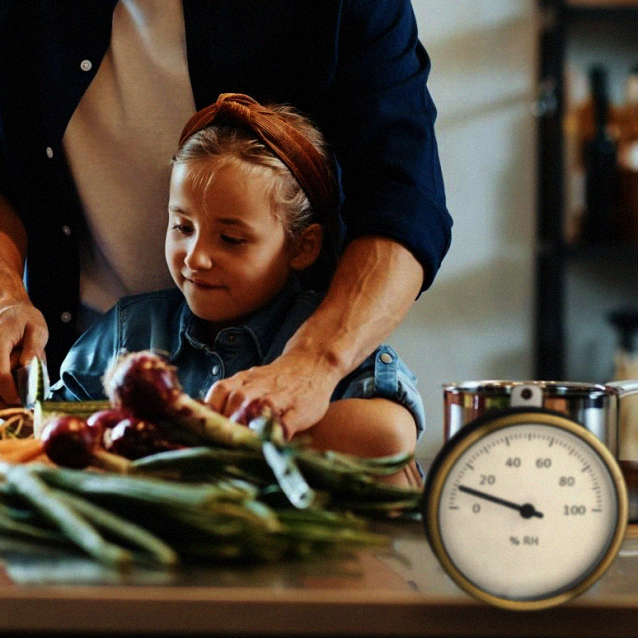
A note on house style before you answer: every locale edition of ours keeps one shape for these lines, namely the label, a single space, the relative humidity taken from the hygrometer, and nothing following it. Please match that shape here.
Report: 10 %
